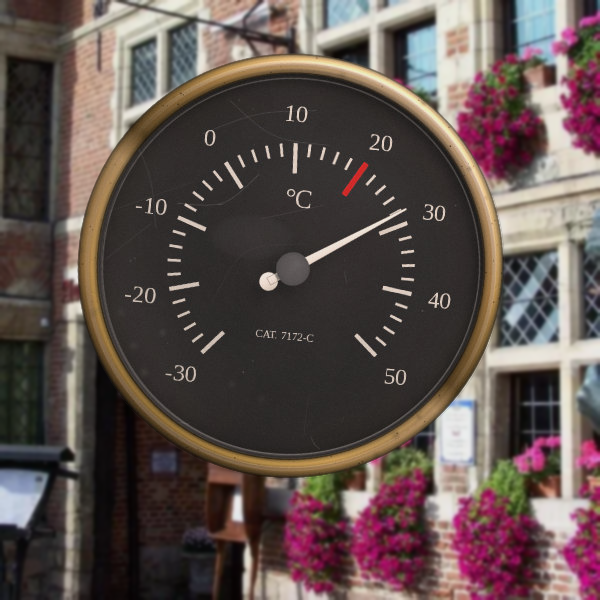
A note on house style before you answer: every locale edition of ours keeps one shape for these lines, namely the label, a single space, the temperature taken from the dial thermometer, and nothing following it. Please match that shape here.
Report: 28 °C
